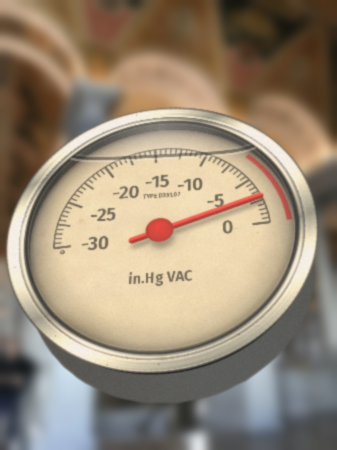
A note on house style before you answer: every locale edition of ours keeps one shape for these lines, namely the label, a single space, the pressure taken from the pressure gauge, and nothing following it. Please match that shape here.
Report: -2.5 inHg
